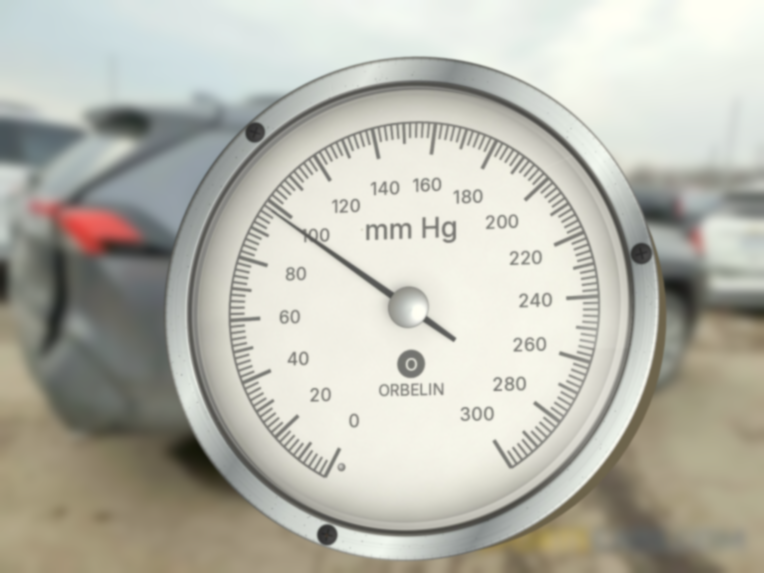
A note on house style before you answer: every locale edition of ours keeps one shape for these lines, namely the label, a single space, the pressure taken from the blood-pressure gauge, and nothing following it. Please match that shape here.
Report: 98 mmHg
